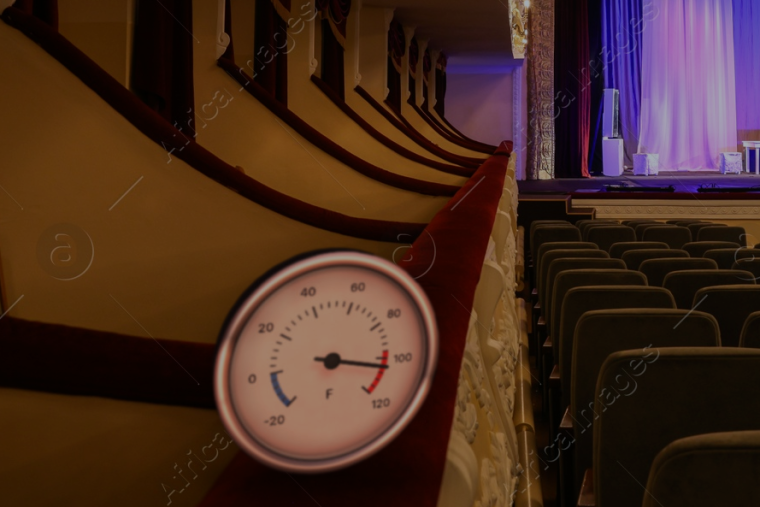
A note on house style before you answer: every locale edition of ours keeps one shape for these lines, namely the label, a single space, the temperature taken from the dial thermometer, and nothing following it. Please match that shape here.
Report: 104 °F
